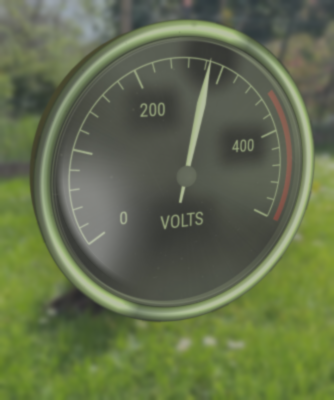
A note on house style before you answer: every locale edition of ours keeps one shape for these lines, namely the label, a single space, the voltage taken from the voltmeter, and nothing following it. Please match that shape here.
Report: 280 V
